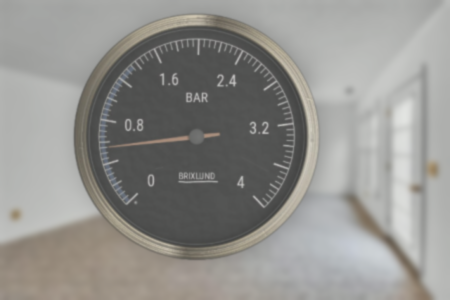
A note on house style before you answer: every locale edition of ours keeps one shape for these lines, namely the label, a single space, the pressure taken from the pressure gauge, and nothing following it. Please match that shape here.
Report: 0.55 bar
